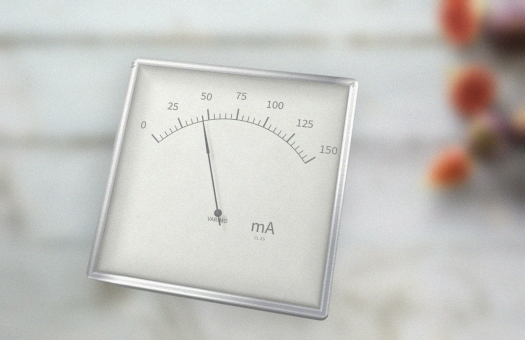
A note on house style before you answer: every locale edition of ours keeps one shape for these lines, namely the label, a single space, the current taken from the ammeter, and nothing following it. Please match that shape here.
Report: 45 mA
